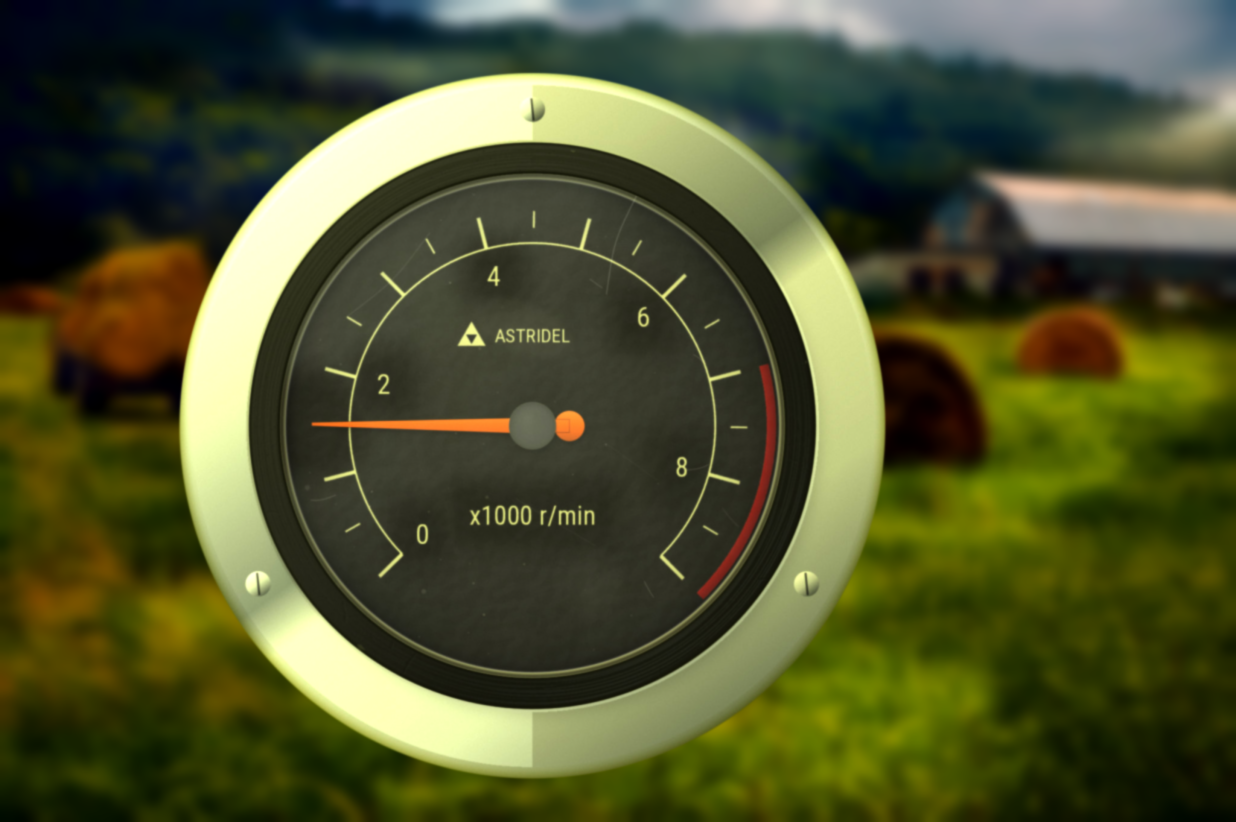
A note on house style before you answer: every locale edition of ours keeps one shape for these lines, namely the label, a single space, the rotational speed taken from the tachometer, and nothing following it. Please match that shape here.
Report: 1500 rpm
